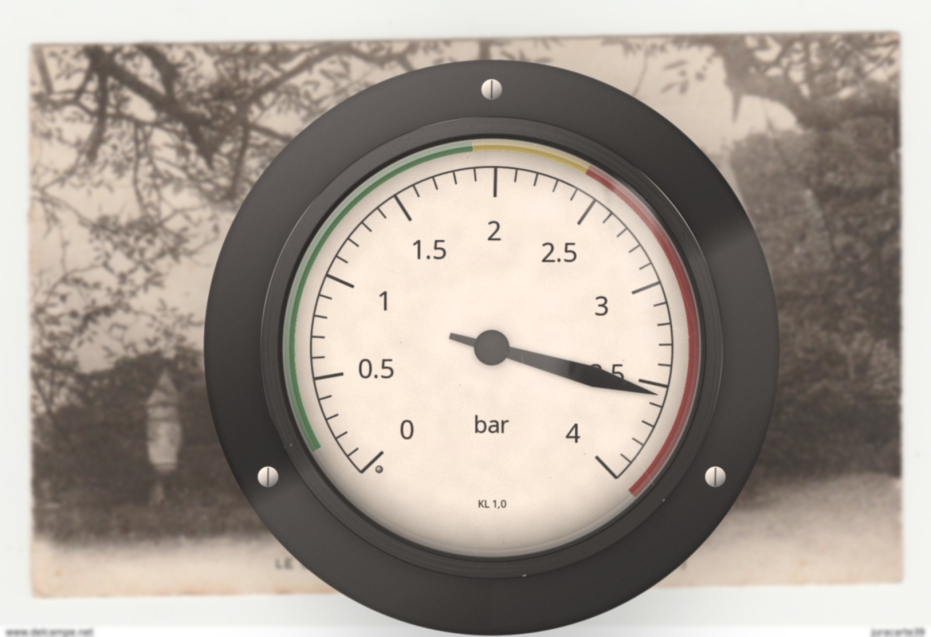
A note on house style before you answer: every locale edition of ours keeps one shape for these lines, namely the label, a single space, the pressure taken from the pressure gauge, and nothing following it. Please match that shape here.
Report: 3.55 bar
